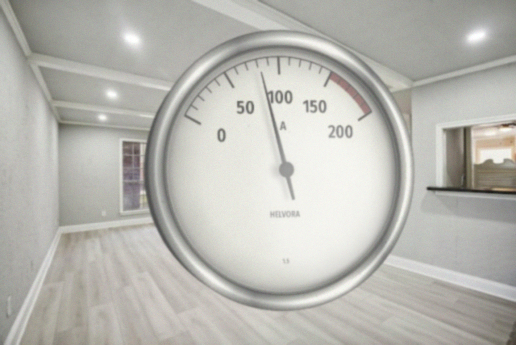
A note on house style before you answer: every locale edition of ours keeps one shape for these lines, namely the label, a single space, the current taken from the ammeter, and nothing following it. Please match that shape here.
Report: 80 A
